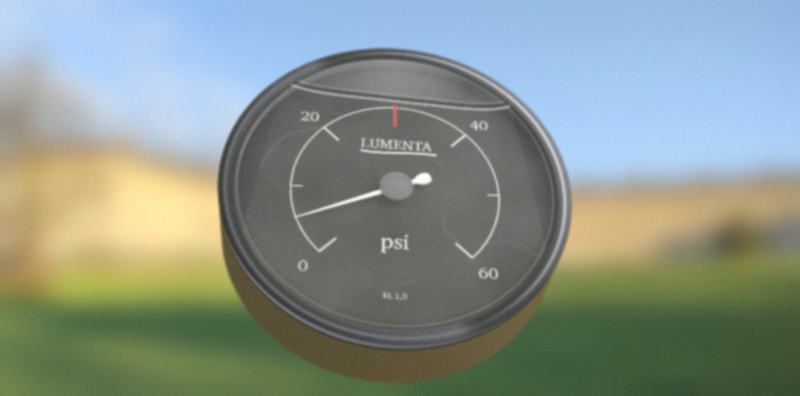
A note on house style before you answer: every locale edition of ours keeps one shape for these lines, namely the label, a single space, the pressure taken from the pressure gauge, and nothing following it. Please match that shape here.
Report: 5 psi
